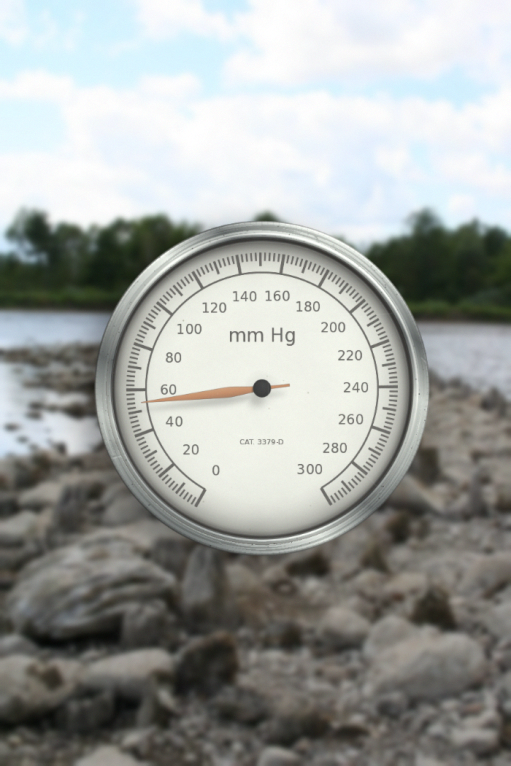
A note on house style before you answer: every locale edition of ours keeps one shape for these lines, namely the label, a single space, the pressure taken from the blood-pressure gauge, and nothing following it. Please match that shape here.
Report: 54 mmHg
